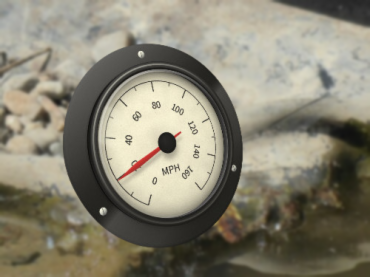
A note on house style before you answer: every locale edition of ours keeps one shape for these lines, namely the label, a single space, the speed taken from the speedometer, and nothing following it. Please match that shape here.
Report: 20 mph
